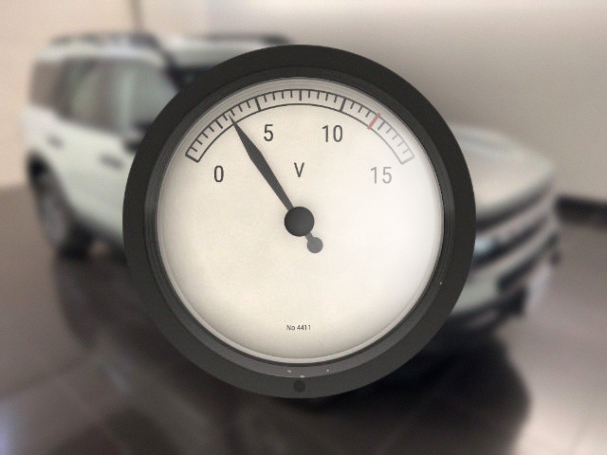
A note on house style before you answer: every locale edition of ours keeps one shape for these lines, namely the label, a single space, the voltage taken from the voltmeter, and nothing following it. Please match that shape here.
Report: 3.25 V
